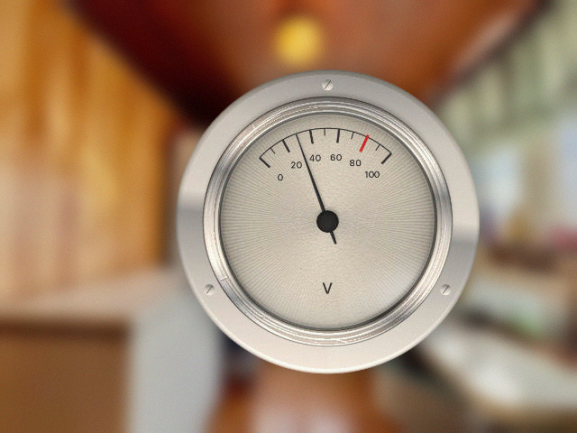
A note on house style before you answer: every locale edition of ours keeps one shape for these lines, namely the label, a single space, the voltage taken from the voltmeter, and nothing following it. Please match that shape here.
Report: 30 V
